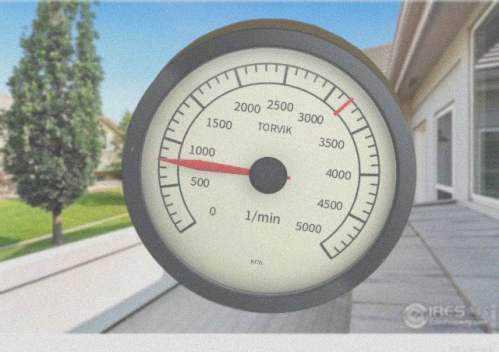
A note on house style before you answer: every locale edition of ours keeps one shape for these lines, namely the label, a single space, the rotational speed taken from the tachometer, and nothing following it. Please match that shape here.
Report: 800 rpm
